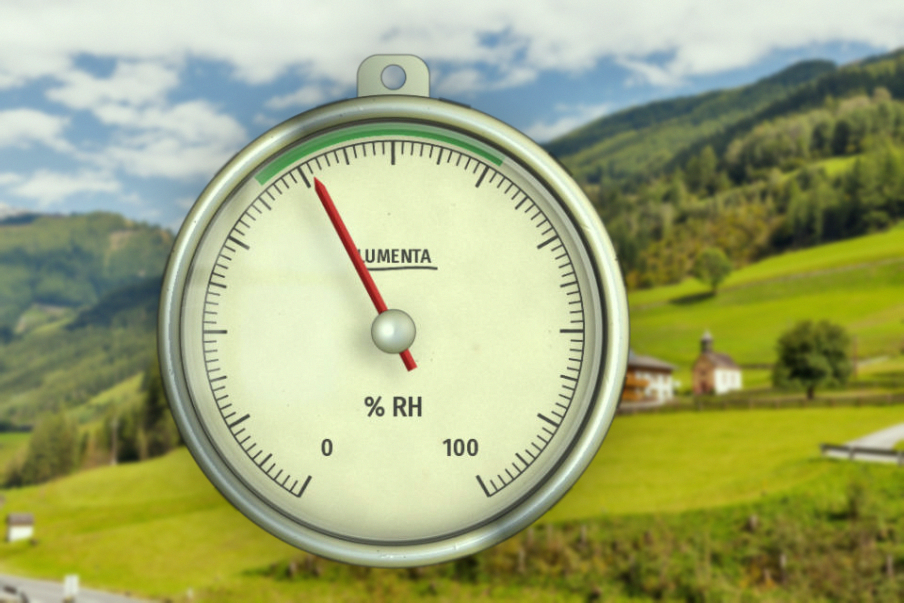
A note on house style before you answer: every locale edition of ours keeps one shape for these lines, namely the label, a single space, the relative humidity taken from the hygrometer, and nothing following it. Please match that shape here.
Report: 41 %
